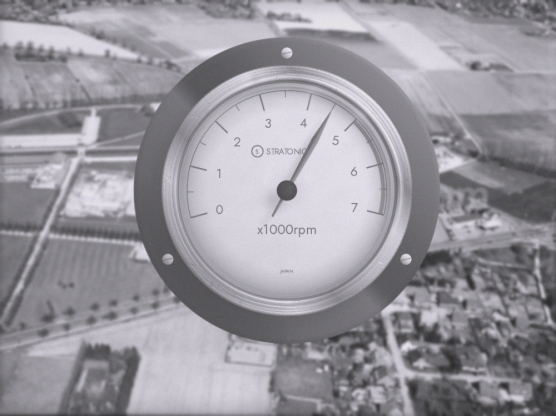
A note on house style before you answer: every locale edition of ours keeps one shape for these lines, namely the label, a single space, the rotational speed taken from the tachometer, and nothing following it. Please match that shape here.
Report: 4500 rpm
